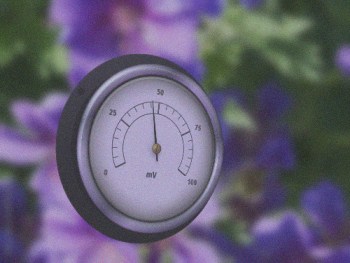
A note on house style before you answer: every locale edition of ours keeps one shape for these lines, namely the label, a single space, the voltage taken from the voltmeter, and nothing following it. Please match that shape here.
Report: 45 mV
